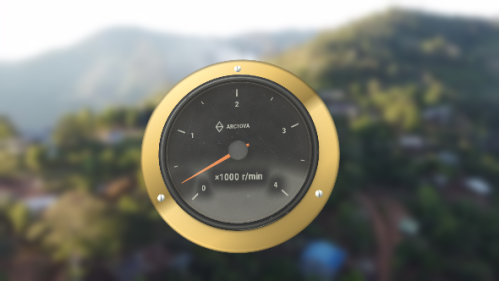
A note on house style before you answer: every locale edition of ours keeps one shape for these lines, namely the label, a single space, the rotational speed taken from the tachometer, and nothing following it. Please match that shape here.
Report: 250 rpm
